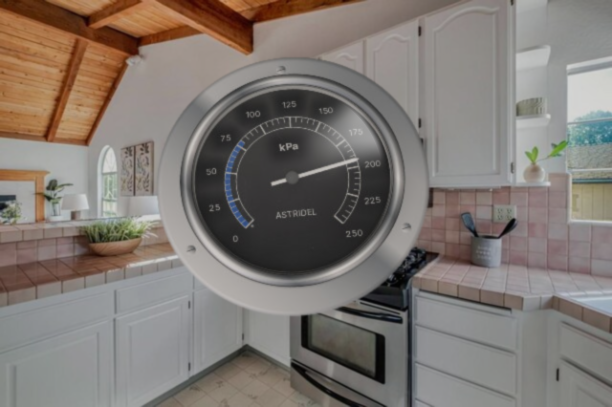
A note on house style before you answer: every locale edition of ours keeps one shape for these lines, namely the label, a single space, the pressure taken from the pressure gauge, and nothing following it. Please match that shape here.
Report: 195 kPa
